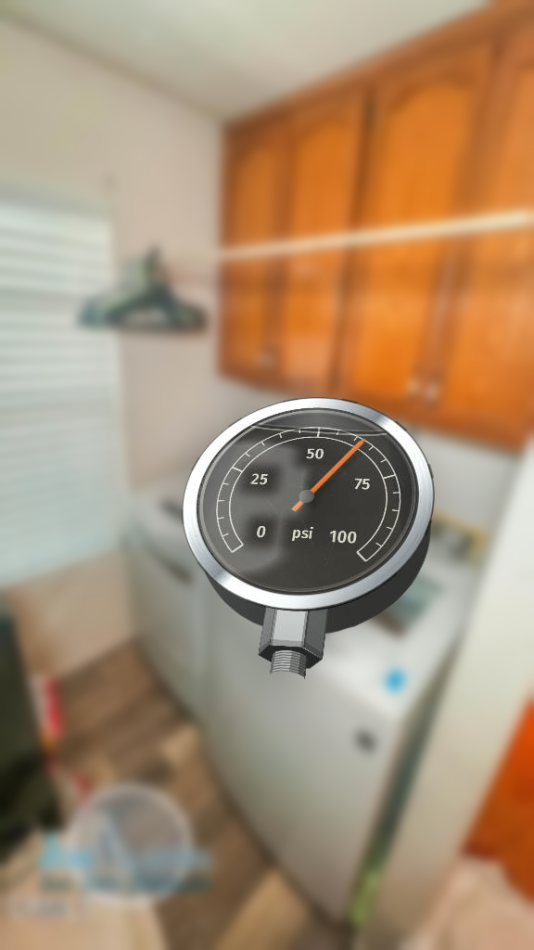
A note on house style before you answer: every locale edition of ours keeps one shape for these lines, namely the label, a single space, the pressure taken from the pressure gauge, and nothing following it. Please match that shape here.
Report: 62.5 psi
